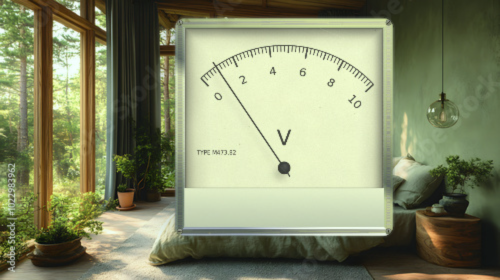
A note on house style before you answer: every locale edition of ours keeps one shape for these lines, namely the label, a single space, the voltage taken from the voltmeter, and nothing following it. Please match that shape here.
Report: 1 V
